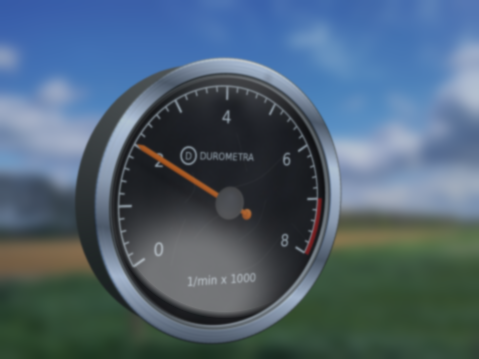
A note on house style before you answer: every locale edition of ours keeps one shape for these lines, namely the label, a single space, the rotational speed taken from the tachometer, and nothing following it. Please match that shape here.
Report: 2000 rpm
